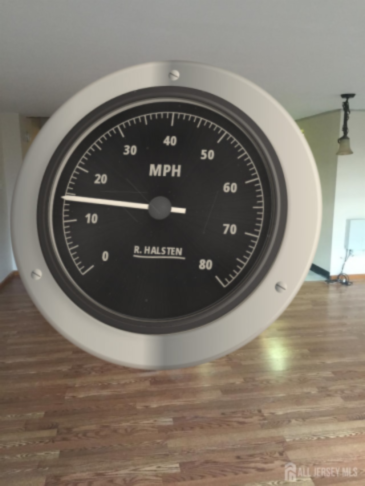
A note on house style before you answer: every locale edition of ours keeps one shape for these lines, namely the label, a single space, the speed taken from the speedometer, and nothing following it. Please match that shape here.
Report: 14 mph
